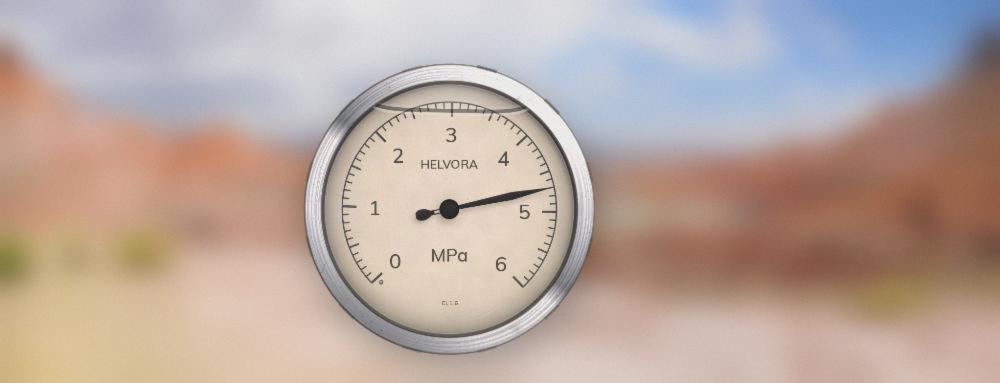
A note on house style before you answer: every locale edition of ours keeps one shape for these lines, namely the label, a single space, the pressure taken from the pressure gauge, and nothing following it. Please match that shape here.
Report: 4.7 MPa
